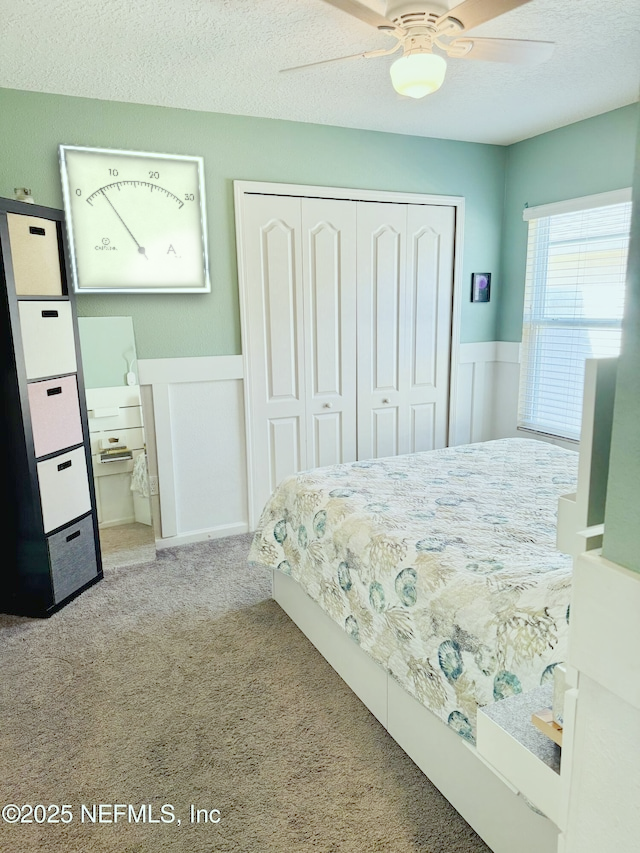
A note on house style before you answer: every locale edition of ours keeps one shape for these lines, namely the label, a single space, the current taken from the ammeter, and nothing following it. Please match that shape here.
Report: 5 A
